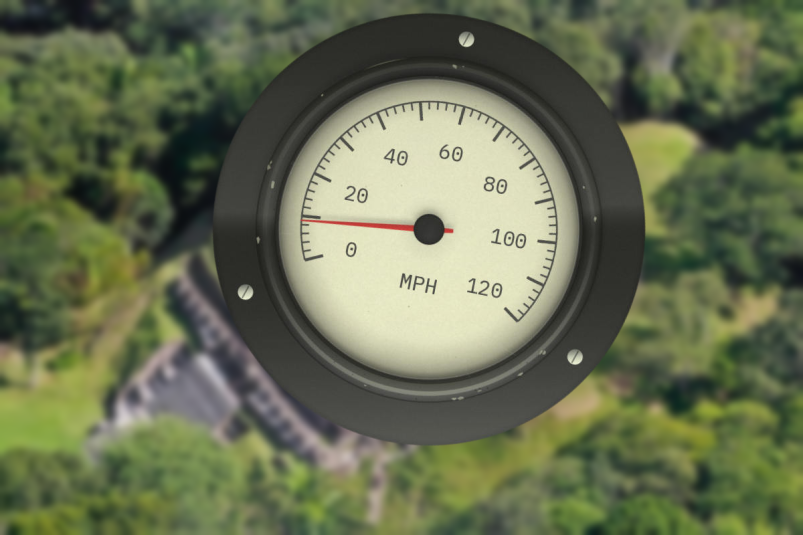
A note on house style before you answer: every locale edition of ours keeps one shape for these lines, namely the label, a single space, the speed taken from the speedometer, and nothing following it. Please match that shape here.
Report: 9 mph
